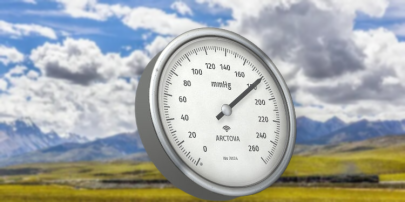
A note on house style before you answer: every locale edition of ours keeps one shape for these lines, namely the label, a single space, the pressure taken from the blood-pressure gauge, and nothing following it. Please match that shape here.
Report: 180 mmHg
